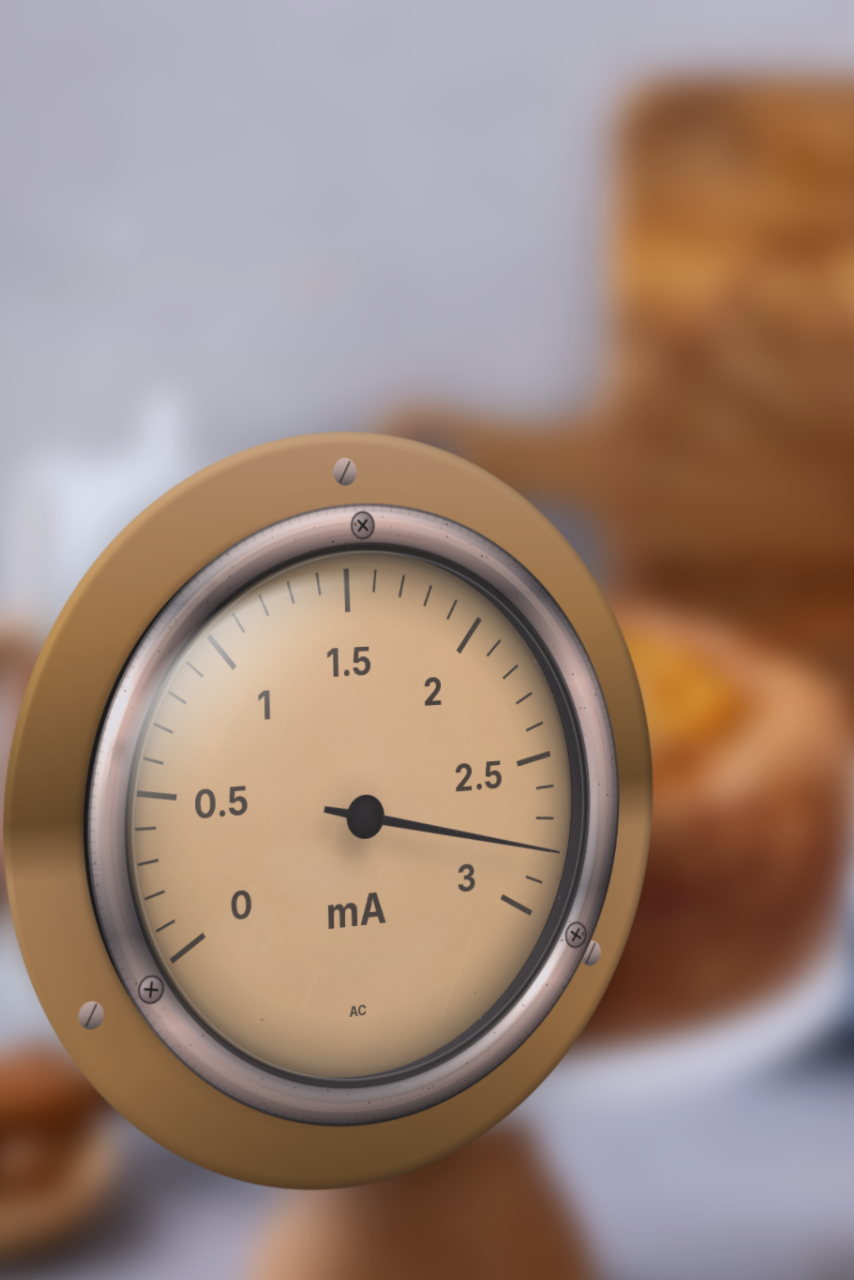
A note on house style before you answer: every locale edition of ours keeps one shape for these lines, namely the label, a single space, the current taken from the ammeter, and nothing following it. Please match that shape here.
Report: 2.8 mA
